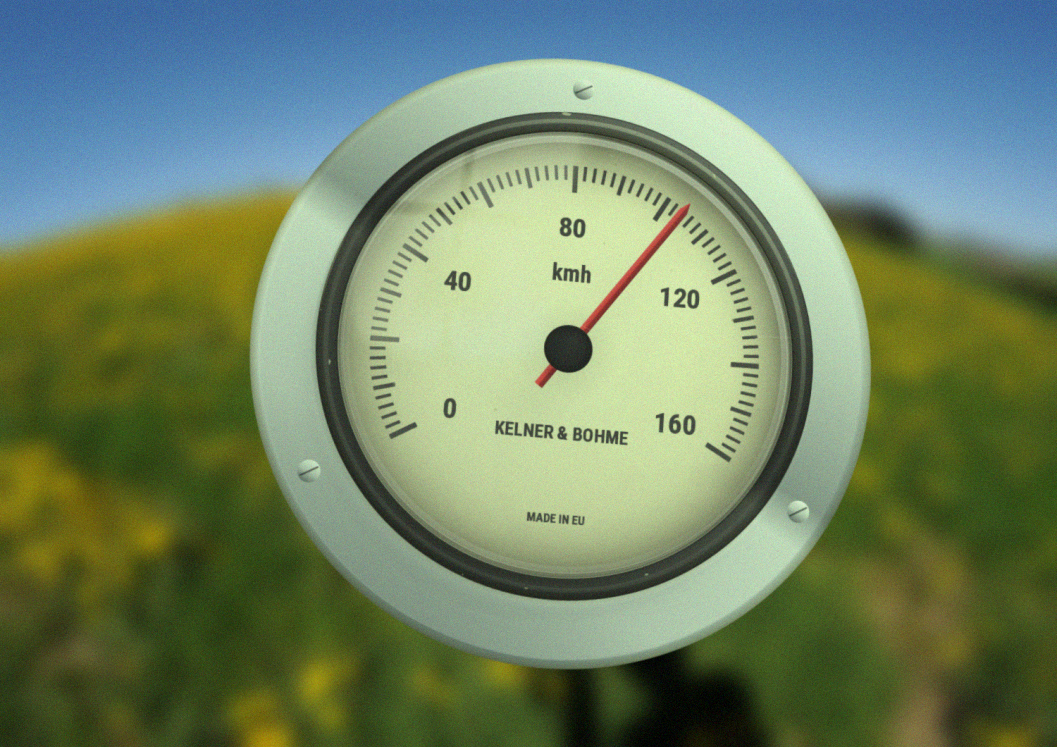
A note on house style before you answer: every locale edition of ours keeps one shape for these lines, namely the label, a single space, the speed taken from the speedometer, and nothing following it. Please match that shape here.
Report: 104 km/h
